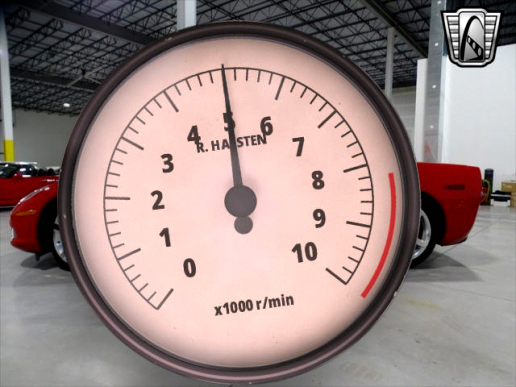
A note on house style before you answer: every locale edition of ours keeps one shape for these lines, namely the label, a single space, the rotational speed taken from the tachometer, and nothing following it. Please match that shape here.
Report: 5000 rpm
